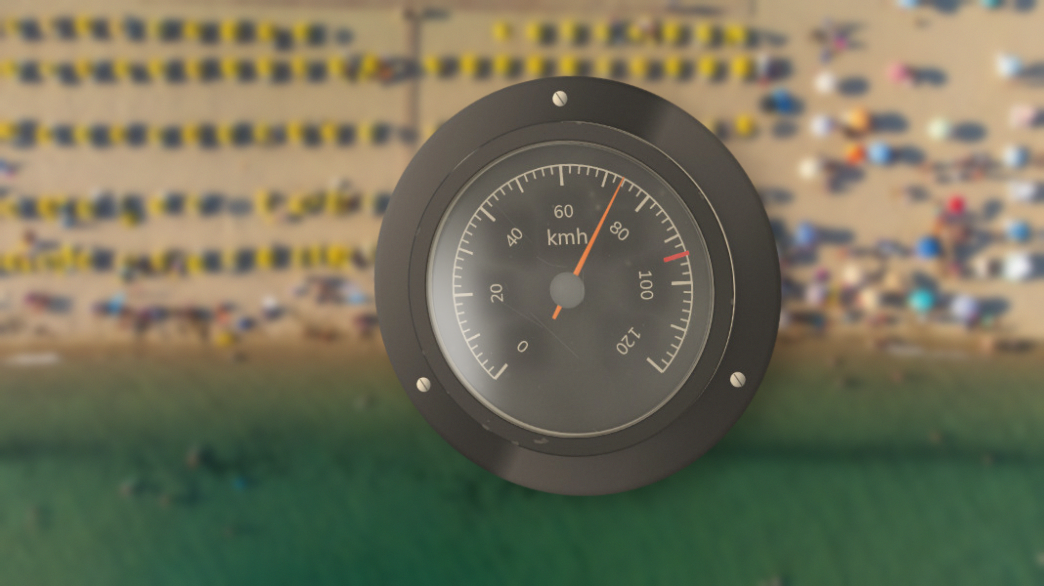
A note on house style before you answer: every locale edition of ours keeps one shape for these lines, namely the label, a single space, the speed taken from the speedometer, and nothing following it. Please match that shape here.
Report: 74 km/h
